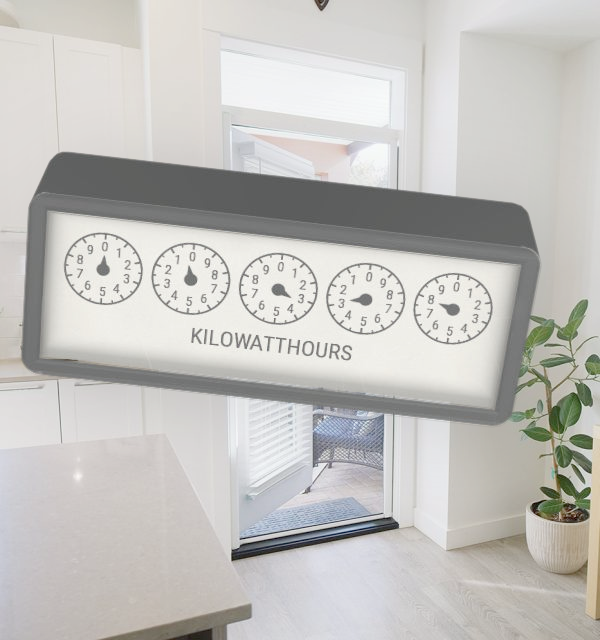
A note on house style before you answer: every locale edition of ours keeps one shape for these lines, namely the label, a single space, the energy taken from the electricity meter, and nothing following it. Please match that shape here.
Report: 328 kWh
